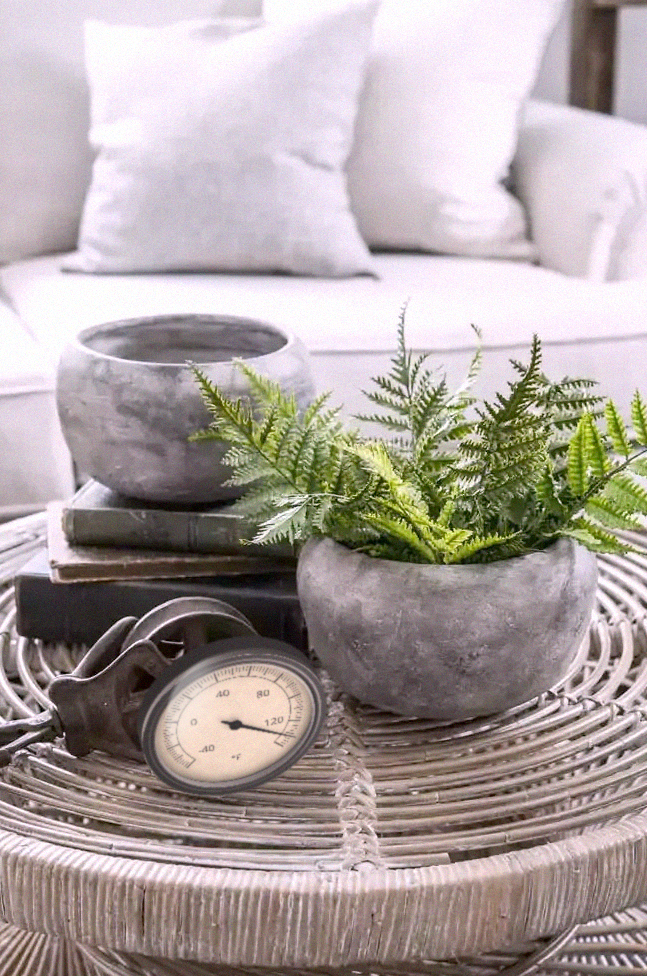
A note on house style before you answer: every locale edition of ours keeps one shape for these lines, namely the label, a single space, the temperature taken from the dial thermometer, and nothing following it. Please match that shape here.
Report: 130 °F
